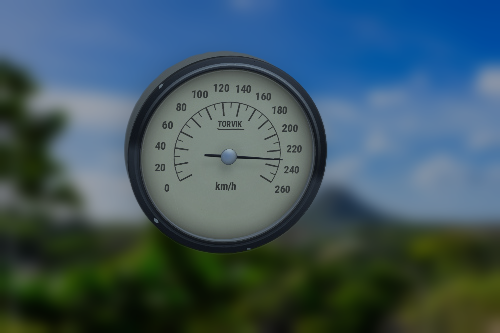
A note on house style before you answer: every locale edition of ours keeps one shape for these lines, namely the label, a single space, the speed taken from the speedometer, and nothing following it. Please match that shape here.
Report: 230 km/h
